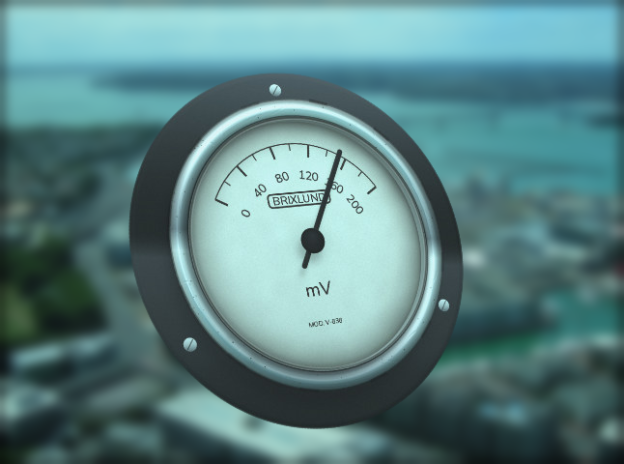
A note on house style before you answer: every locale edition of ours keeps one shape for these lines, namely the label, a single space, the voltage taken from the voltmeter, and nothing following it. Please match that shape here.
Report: 150 mV
